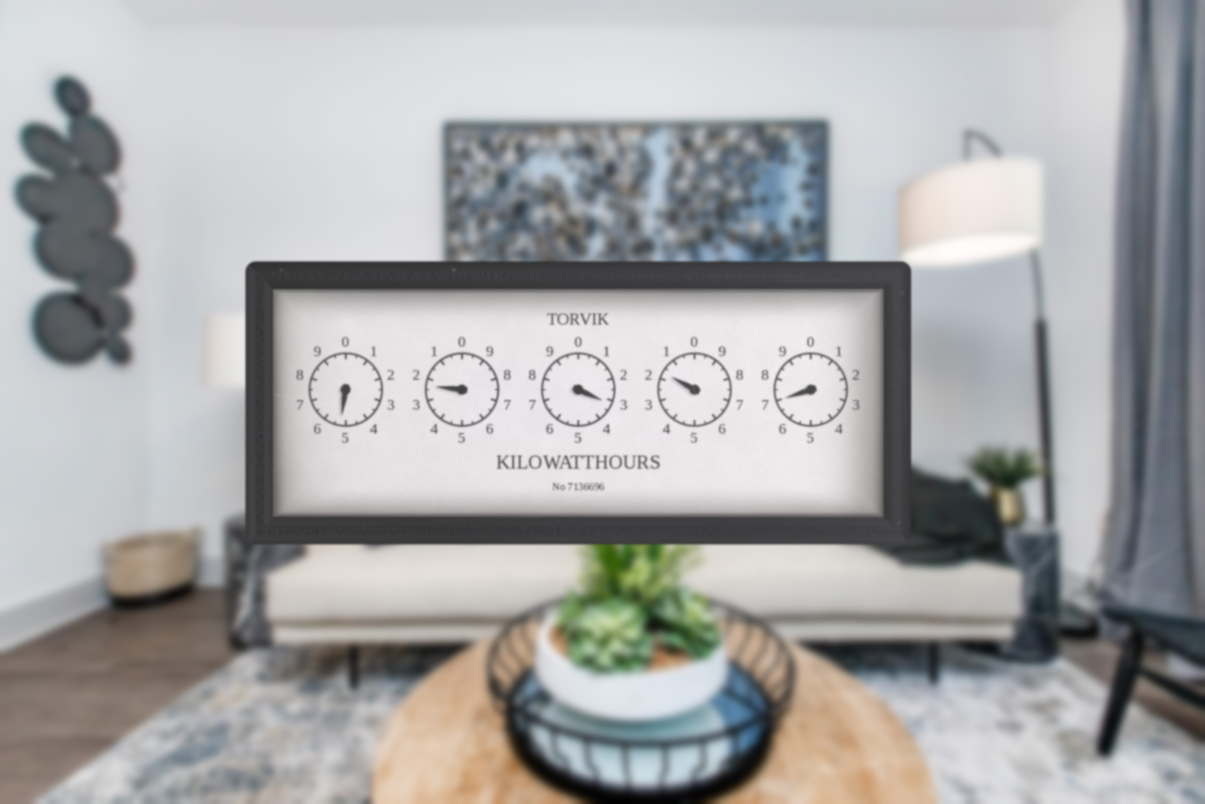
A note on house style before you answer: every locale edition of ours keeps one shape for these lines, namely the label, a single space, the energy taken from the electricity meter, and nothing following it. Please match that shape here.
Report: 52317 kWh
